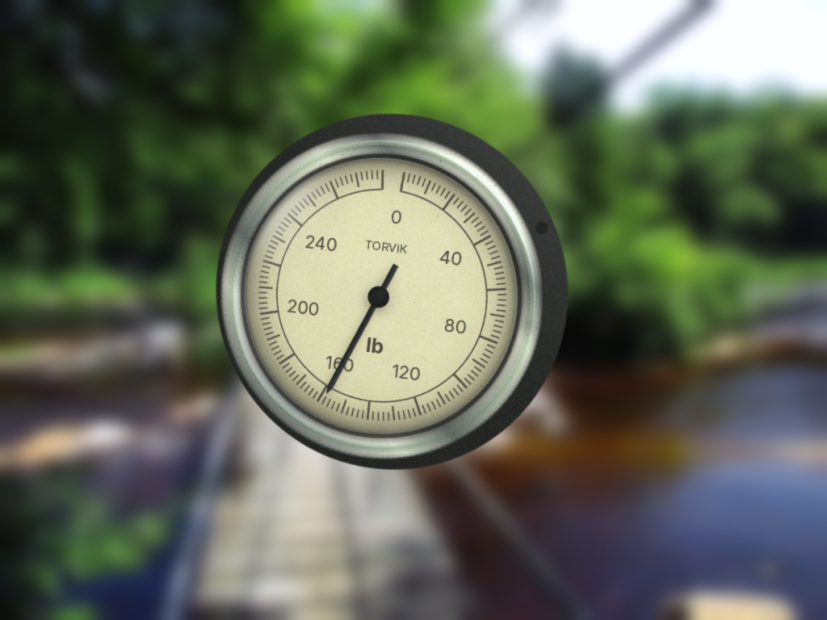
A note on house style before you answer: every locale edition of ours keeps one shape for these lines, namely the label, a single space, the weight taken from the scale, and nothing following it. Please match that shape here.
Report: 158 lb
